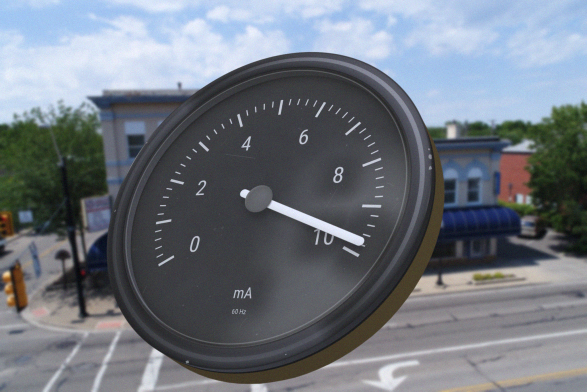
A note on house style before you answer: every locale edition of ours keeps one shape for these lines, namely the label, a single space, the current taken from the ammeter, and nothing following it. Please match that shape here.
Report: 9.8 mA
